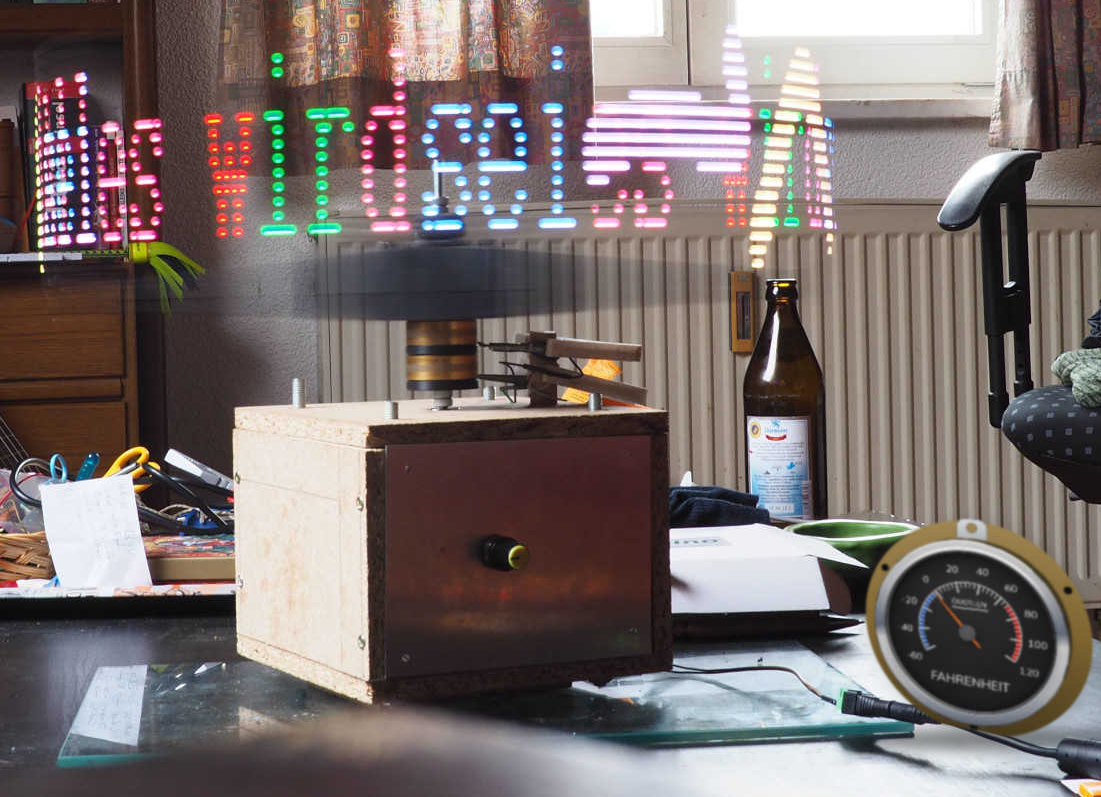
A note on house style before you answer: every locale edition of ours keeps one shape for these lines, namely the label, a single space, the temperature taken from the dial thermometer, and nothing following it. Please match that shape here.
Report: 0 °F
